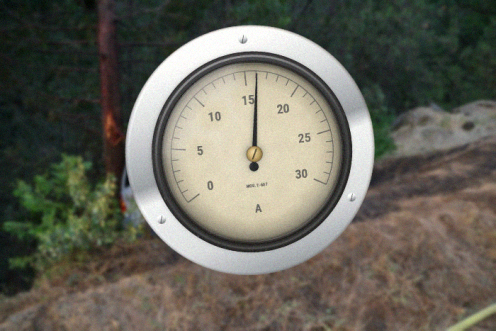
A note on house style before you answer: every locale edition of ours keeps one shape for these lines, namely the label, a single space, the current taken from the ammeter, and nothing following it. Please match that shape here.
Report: 16 A
